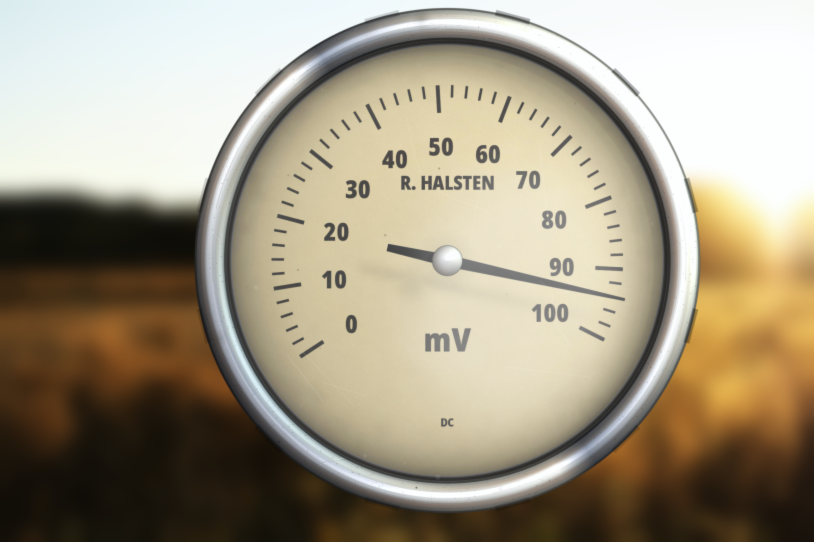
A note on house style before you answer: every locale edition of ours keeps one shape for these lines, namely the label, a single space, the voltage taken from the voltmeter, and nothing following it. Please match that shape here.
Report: 94 mV
